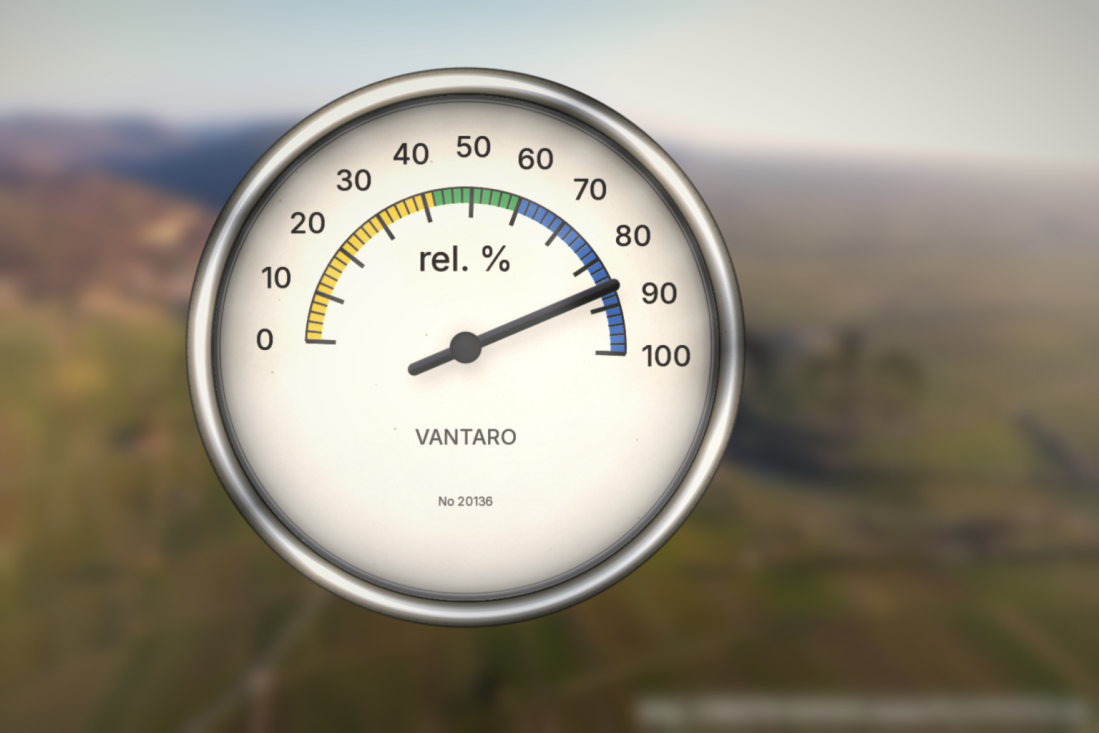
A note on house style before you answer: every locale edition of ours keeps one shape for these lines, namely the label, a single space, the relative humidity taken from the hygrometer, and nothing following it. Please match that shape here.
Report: 86 %
